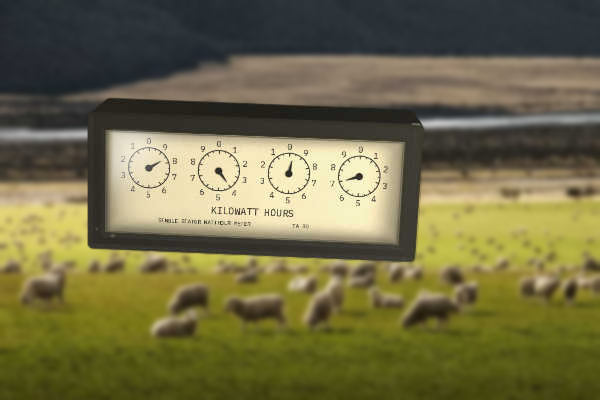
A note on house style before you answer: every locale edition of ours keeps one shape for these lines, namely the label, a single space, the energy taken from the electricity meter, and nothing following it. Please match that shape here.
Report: 8397 kWh
